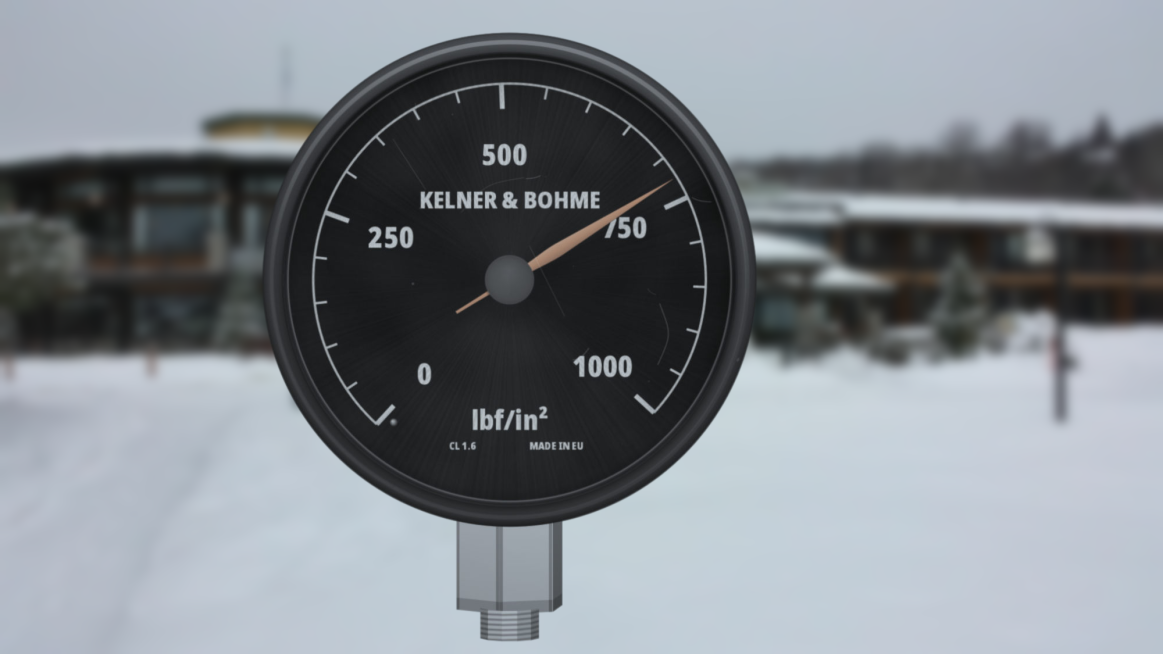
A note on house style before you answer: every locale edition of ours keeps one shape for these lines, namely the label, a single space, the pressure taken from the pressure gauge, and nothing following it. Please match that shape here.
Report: 725 psi
